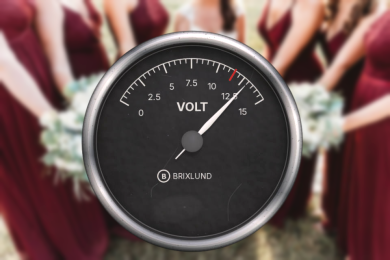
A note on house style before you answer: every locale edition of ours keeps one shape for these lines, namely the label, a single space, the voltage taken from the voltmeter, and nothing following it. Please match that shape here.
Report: 13 V
